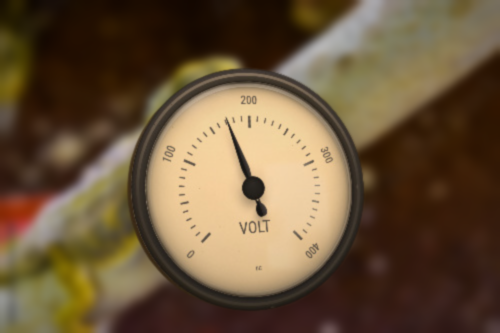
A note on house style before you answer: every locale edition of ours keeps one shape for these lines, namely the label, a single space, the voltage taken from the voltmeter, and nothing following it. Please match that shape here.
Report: 170 V
